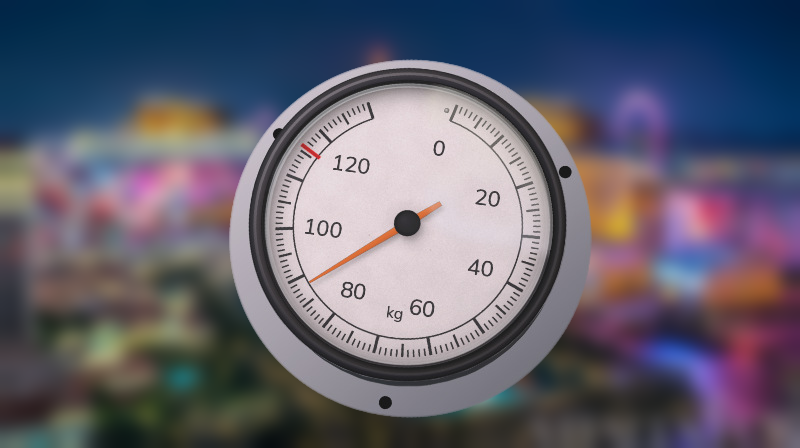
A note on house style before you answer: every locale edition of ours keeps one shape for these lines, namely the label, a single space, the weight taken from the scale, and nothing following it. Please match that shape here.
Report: 88 kg
